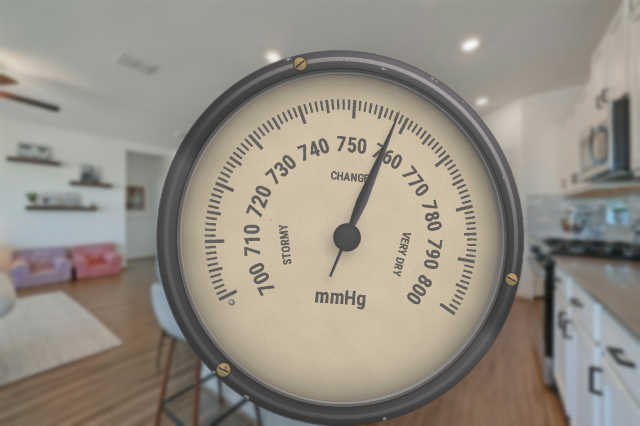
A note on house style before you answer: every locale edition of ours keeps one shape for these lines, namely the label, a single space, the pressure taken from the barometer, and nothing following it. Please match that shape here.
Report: 758 mmHg
